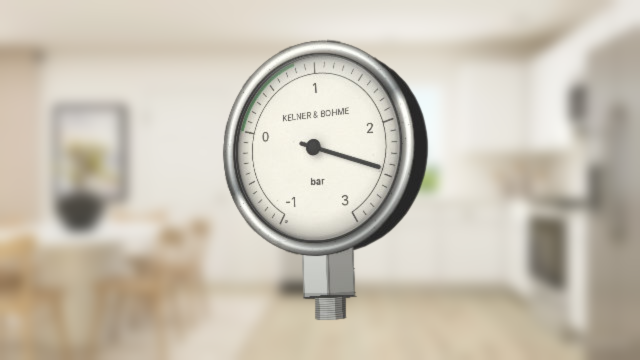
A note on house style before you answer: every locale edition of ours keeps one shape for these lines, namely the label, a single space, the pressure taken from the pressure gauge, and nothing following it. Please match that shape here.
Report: 2.45 bar
